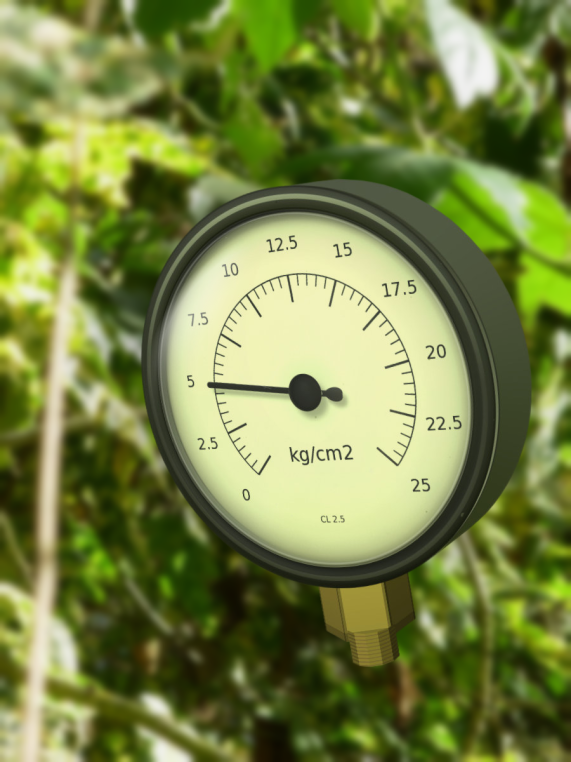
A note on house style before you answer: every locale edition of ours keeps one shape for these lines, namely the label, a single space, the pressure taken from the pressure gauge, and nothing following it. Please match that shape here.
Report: 5 kg/cm²
